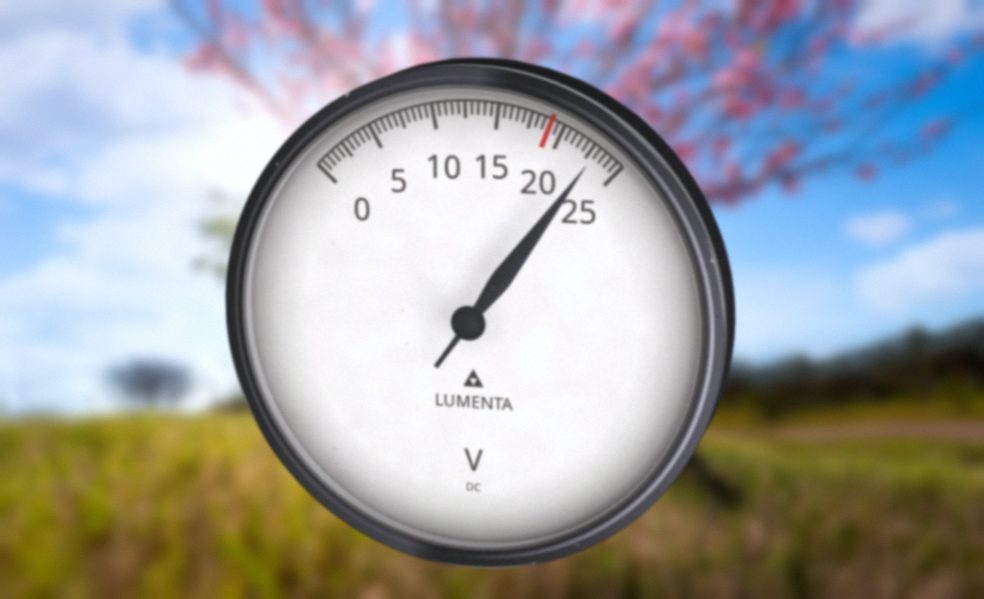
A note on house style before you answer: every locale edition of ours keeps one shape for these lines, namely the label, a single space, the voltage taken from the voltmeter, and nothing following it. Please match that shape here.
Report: 23 V
